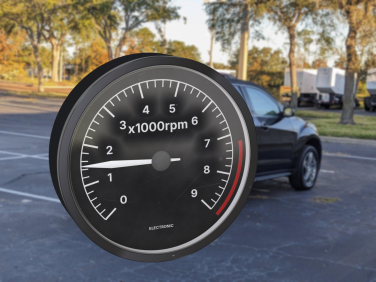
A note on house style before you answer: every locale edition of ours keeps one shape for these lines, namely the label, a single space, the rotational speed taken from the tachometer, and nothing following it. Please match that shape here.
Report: 1500 rpm
